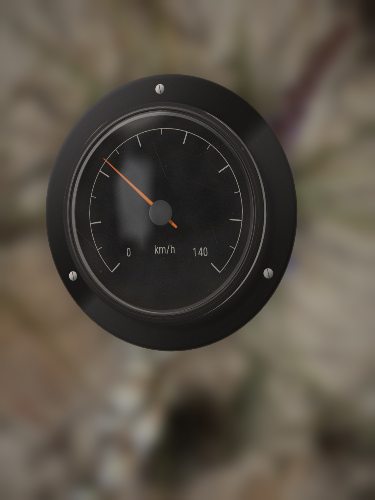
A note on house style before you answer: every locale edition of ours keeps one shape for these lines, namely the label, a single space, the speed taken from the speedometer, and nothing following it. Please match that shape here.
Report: 45 km/h
